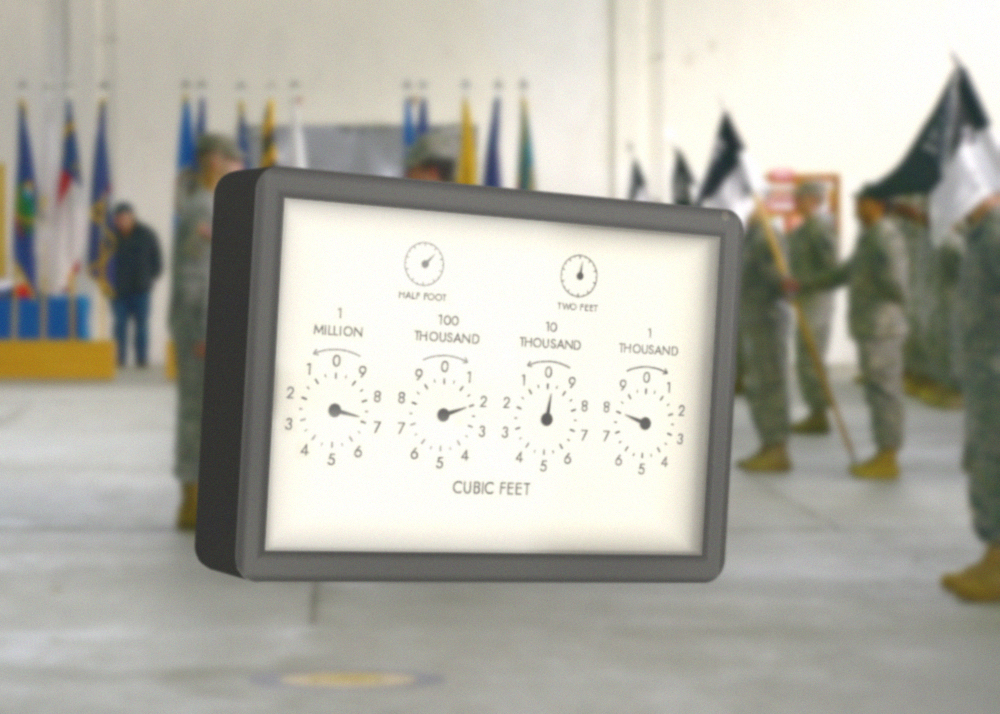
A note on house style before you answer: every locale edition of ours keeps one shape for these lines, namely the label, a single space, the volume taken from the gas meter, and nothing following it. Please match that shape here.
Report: 719800 ft³
